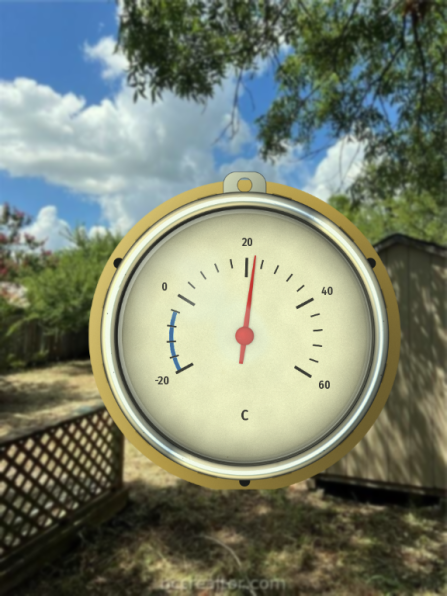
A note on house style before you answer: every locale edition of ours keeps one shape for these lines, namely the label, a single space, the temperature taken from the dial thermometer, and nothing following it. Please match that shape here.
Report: 22 °C
